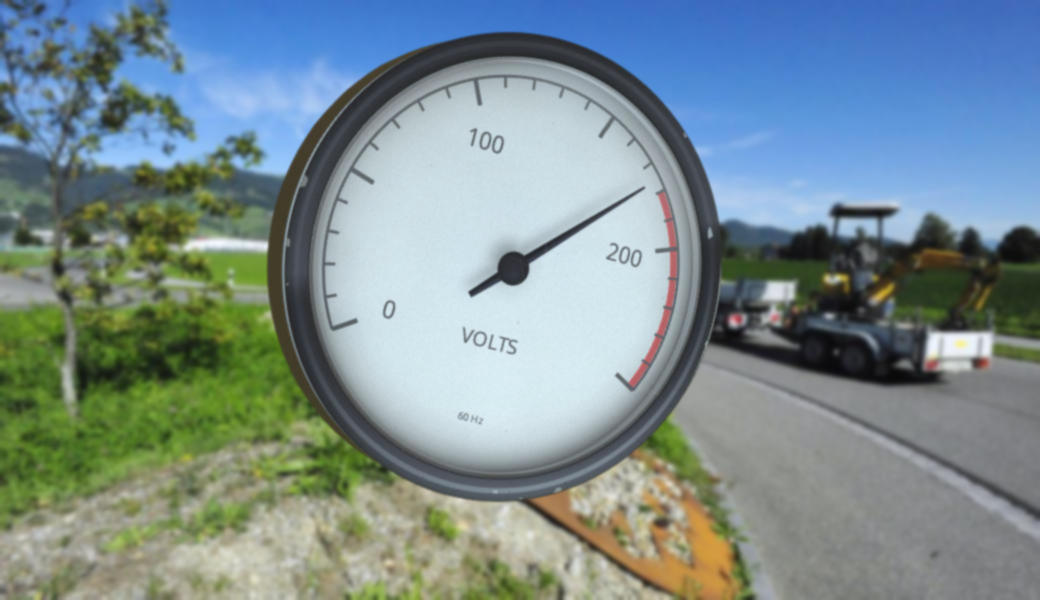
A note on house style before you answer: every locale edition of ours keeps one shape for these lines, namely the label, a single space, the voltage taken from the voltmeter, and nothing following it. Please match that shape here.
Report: 175 V
